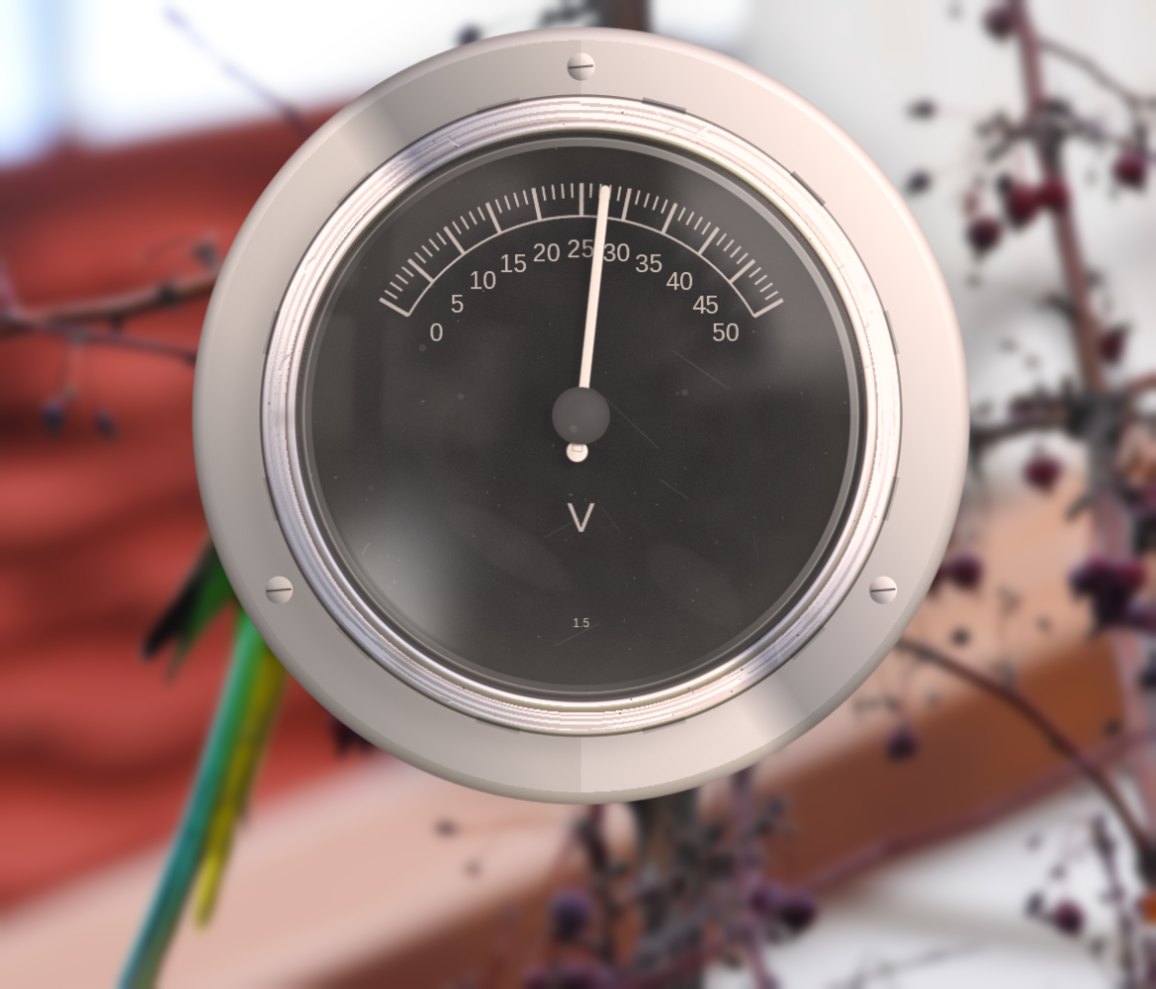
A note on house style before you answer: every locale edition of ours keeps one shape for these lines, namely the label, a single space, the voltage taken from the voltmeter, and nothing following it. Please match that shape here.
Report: 27.5 V
